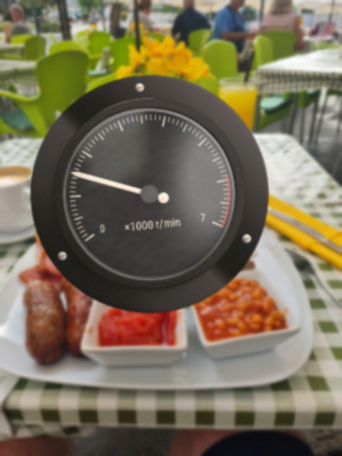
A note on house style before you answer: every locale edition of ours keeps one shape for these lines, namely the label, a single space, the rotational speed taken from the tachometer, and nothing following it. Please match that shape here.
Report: 1500 rpm
